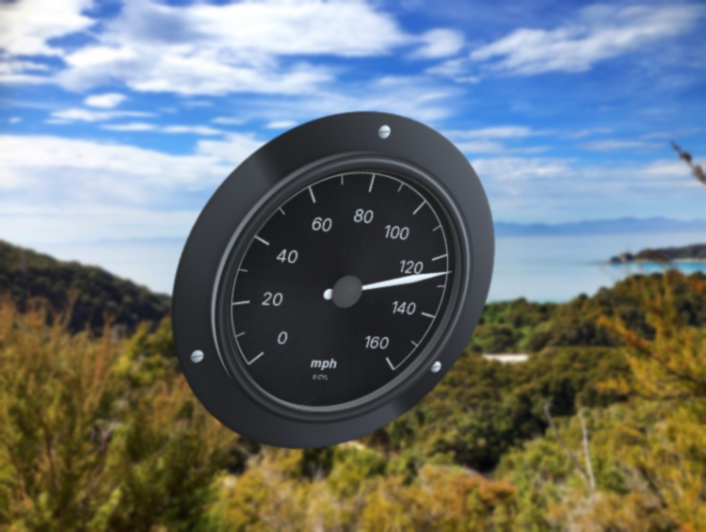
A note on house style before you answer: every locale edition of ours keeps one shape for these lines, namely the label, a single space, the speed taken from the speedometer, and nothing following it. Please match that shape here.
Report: 125 mph
